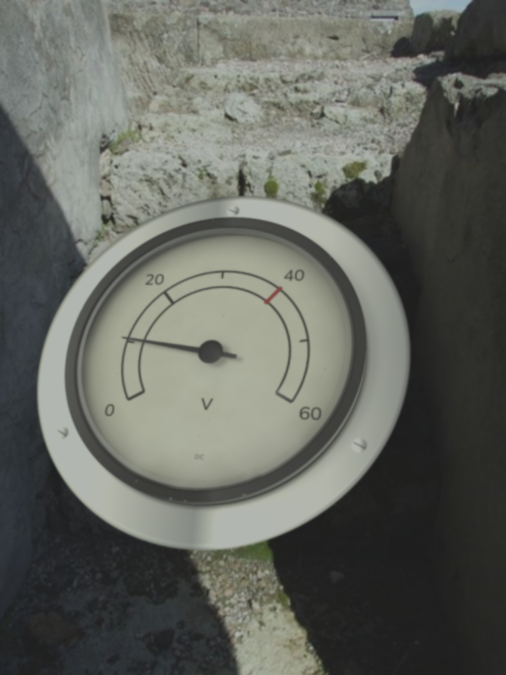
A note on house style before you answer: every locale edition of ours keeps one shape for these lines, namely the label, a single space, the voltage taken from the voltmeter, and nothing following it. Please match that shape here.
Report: 10 V
